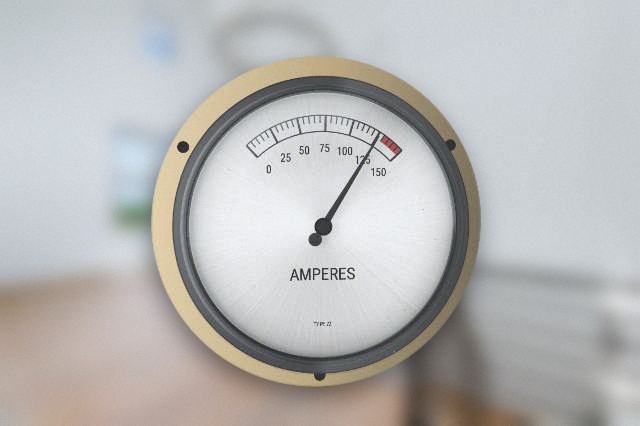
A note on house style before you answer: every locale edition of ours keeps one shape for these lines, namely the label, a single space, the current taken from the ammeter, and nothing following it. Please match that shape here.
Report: 125 A
